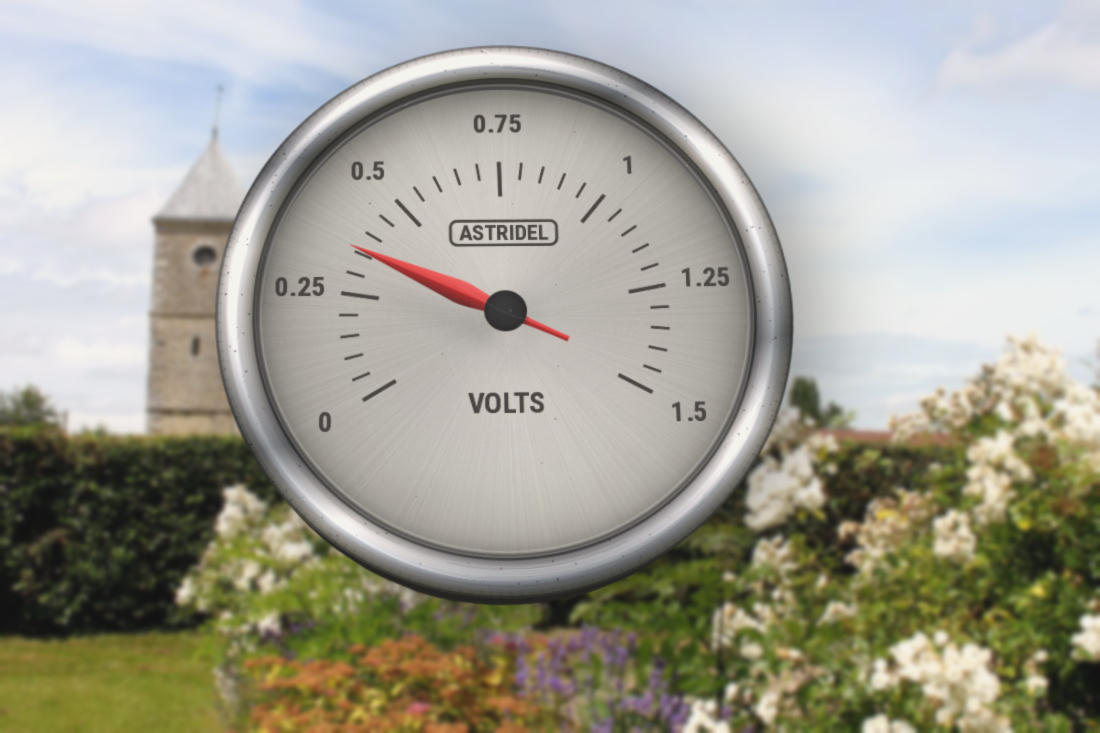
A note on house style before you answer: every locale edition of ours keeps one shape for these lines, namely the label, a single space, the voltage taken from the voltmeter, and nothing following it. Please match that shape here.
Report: 0.35 V
